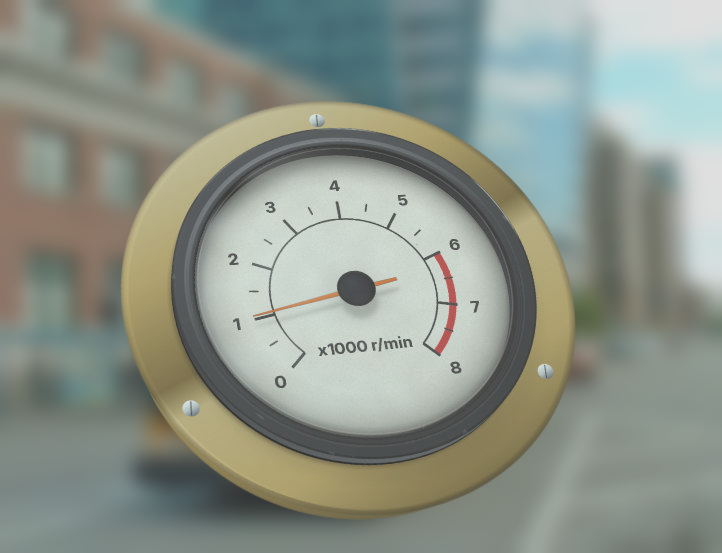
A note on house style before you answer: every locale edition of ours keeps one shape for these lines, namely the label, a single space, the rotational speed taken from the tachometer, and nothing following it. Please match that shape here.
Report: 1000 rpm
